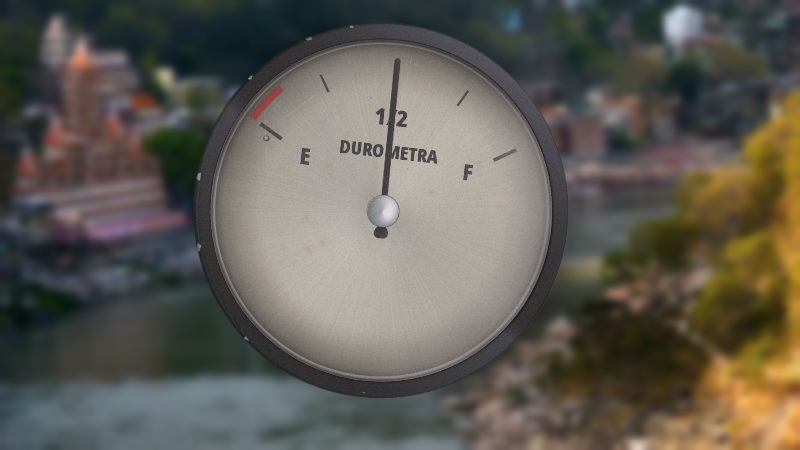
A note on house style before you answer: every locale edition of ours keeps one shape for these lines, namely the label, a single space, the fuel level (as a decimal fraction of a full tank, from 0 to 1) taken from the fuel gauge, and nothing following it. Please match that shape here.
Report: 0.5
